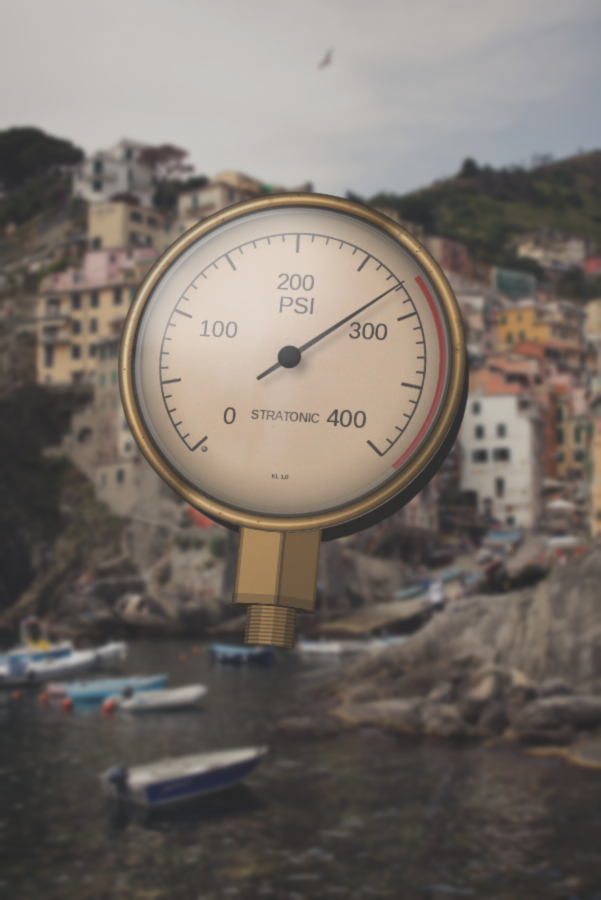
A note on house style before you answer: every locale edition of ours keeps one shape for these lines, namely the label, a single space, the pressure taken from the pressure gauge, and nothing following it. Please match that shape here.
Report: 280 psi
